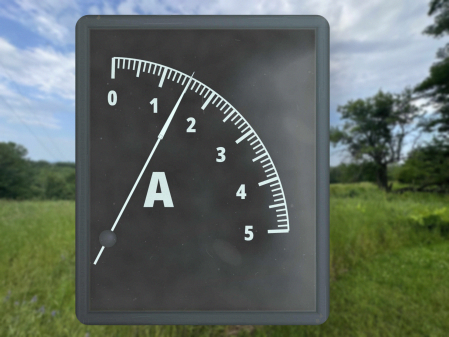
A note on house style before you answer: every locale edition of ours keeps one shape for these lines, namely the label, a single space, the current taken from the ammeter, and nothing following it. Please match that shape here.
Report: 1.5 A
